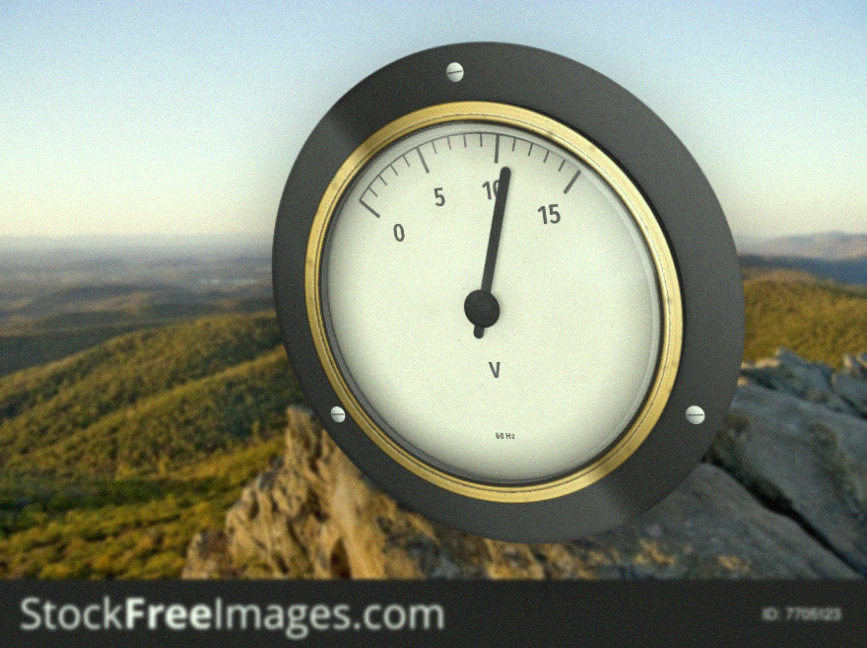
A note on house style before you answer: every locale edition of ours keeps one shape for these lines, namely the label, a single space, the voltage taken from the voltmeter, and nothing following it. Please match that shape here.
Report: 11 V
